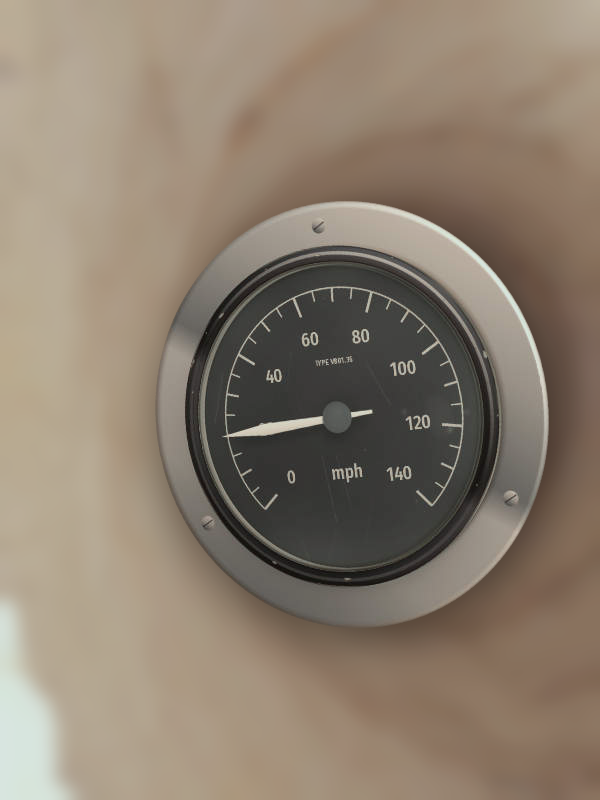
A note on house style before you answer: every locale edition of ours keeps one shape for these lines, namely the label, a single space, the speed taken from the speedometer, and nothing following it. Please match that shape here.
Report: 20 mph
